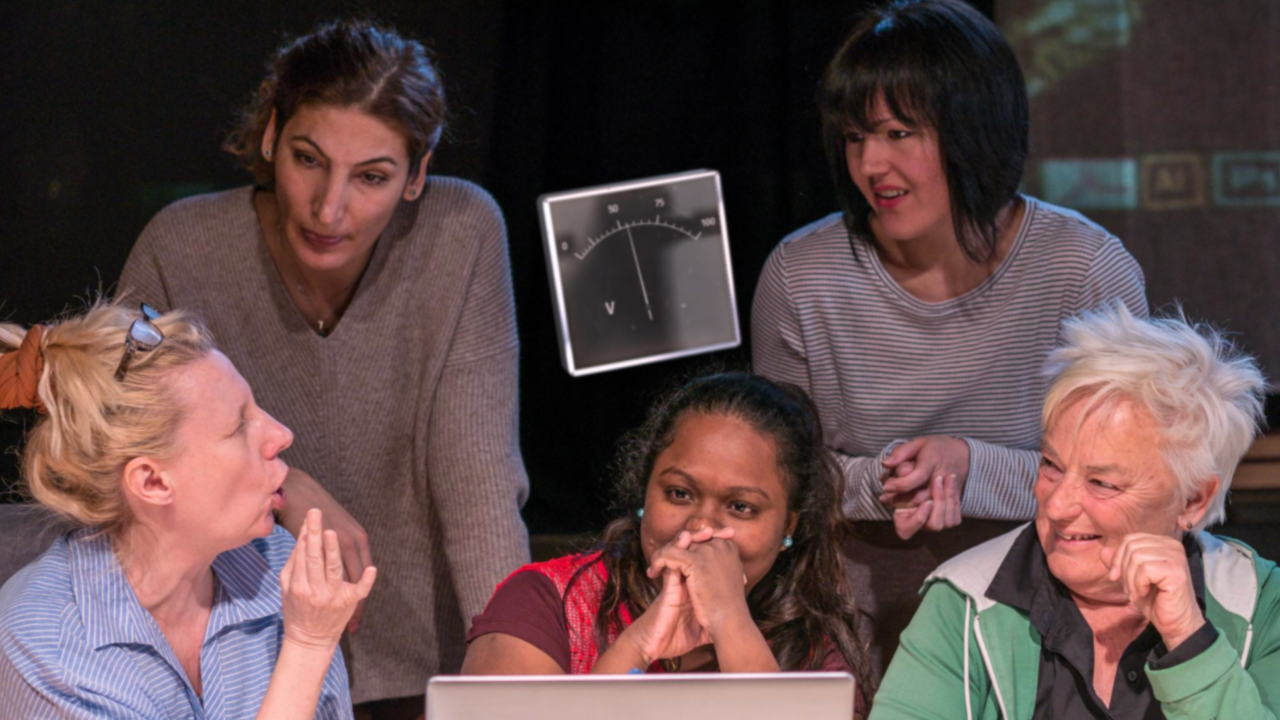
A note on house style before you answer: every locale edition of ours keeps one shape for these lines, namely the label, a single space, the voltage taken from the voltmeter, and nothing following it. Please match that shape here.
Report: 55 V
